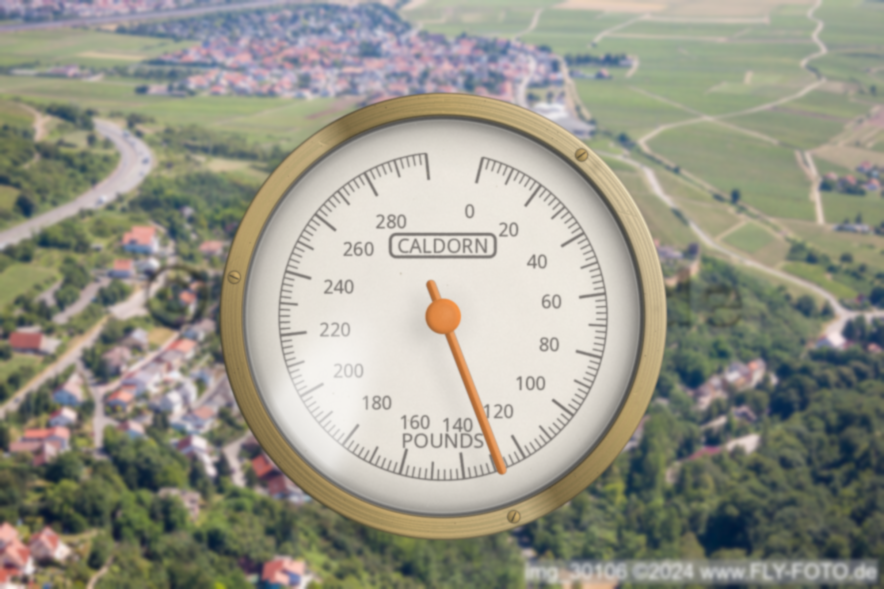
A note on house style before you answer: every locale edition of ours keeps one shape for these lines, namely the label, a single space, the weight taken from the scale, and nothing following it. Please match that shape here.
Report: 128 lb
